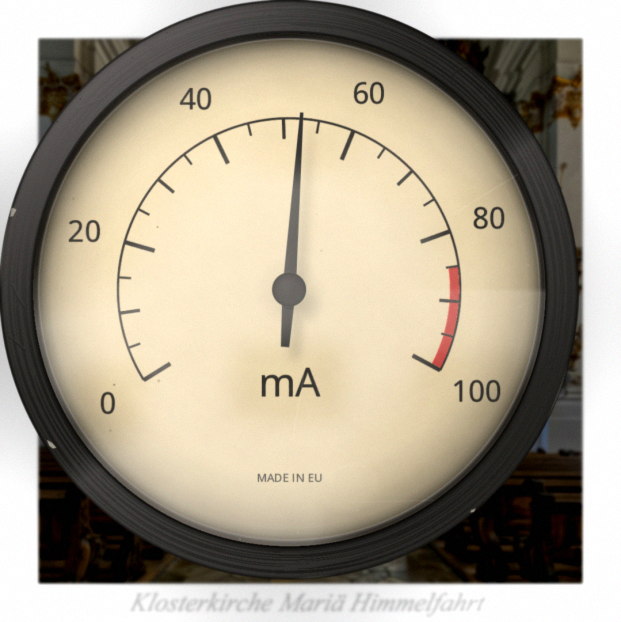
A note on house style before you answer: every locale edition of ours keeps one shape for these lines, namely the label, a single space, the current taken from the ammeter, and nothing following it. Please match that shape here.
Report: 52.5 mA
